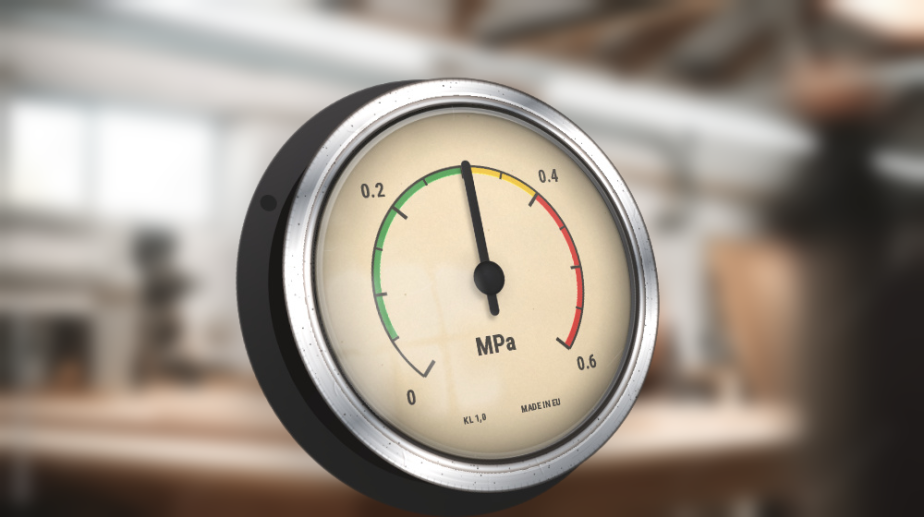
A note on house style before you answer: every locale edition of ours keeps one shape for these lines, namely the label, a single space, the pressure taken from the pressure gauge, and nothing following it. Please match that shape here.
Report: 0.3 MPa
